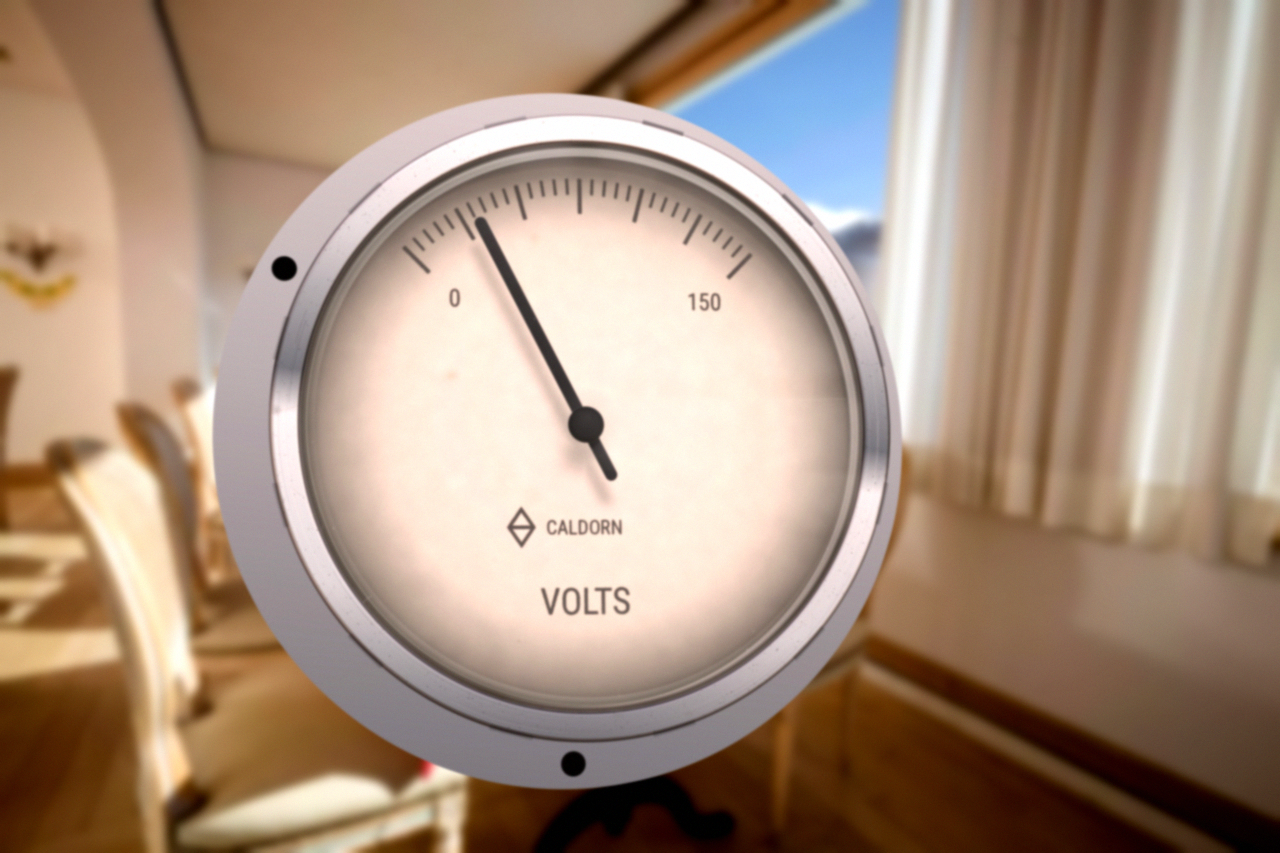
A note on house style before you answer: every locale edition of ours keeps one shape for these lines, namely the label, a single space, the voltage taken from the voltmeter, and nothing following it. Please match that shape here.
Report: 30 V
